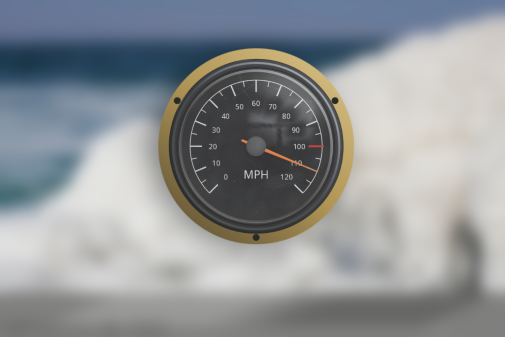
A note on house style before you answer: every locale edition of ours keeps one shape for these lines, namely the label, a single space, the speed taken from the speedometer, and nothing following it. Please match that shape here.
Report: 110 mph
